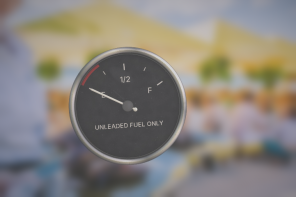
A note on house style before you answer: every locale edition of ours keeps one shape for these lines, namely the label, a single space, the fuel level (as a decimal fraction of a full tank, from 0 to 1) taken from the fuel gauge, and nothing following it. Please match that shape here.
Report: 0
